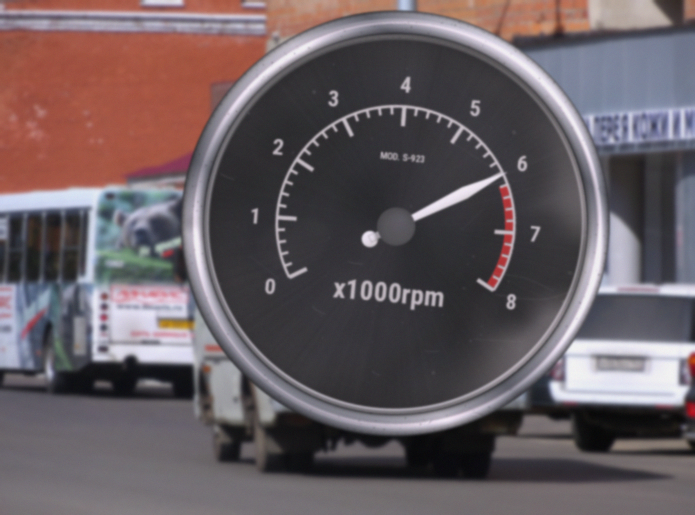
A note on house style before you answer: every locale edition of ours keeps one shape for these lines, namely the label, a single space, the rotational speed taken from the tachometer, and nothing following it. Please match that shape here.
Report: 6000 rpm
